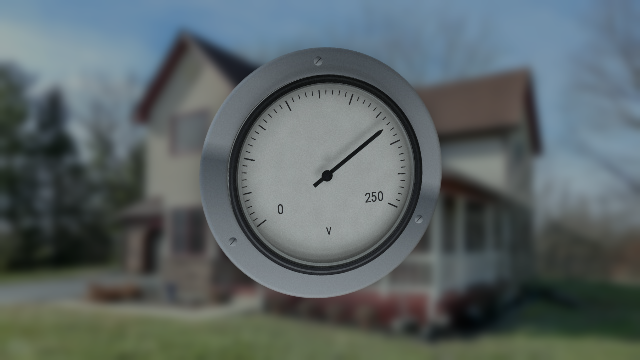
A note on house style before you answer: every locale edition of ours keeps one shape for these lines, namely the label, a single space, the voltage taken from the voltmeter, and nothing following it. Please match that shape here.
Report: 185 V
